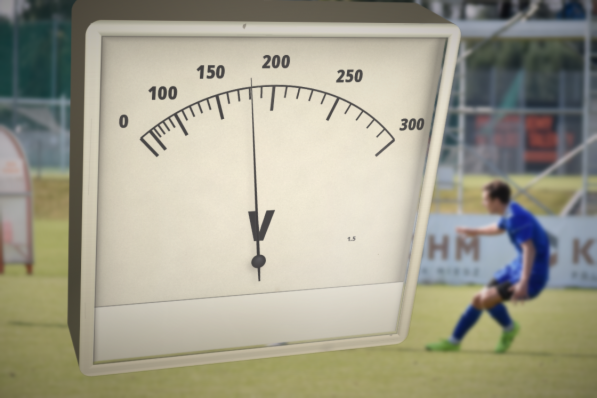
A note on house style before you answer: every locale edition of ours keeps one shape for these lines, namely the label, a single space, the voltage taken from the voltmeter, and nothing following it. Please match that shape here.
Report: 180 V
